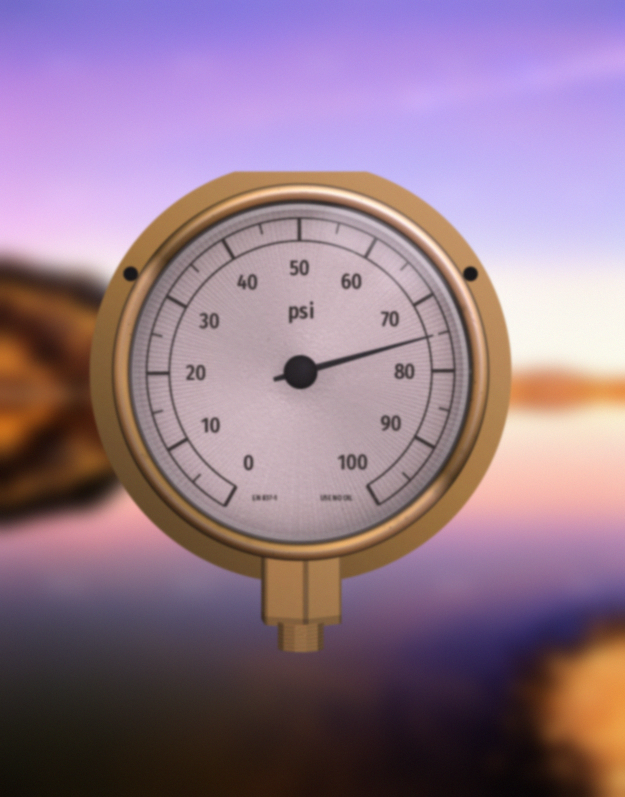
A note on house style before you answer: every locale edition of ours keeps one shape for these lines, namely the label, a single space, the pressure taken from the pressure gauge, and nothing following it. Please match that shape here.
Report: 75 psi
